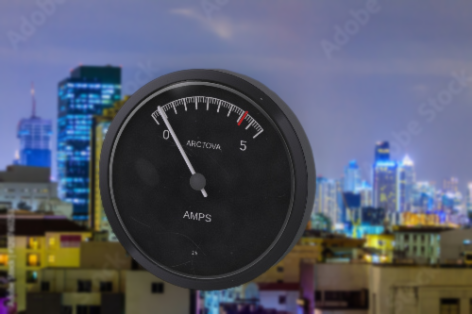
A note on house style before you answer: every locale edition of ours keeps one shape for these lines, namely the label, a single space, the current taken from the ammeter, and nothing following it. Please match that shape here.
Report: 0.5 A
